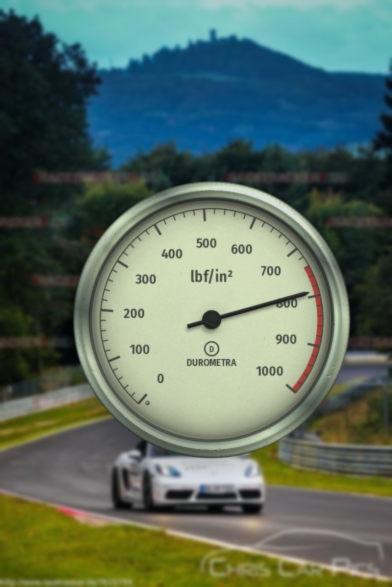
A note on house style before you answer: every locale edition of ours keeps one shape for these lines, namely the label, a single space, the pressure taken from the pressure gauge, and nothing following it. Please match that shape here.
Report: 790 psi
